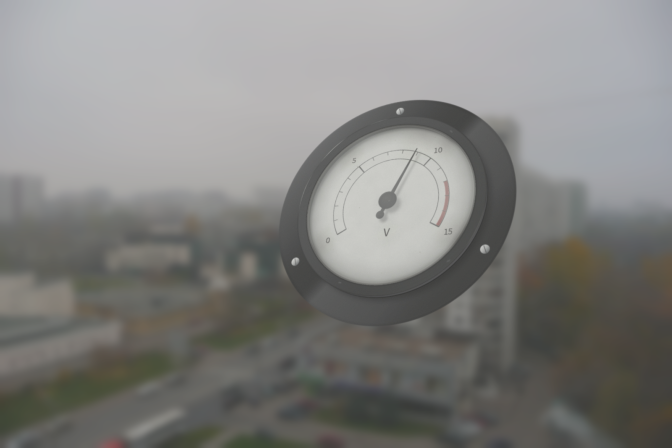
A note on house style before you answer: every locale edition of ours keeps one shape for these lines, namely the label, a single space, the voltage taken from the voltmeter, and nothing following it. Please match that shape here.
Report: 9 V
